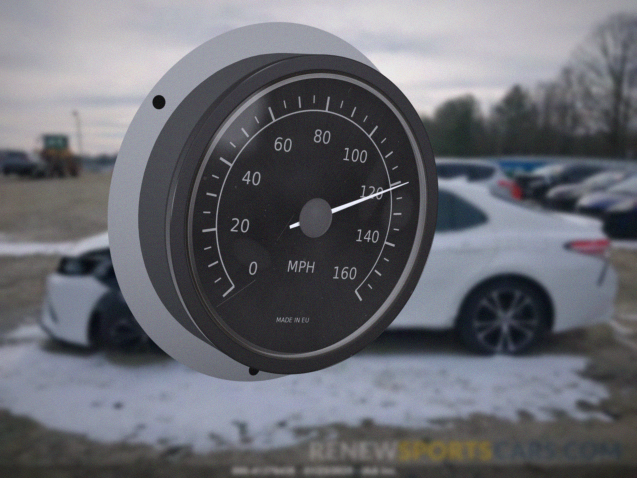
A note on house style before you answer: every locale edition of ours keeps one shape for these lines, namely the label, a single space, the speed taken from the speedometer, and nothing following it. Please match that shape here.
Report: 120 mph
